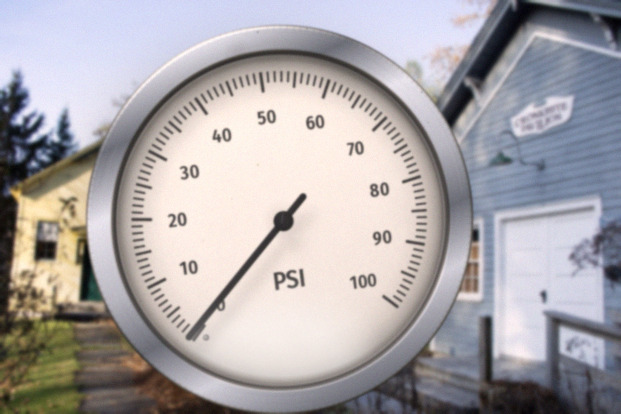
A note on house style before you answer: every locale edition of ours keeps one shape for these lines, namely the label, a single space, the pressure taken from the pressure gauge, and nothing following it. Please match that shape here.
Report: 1 psi
